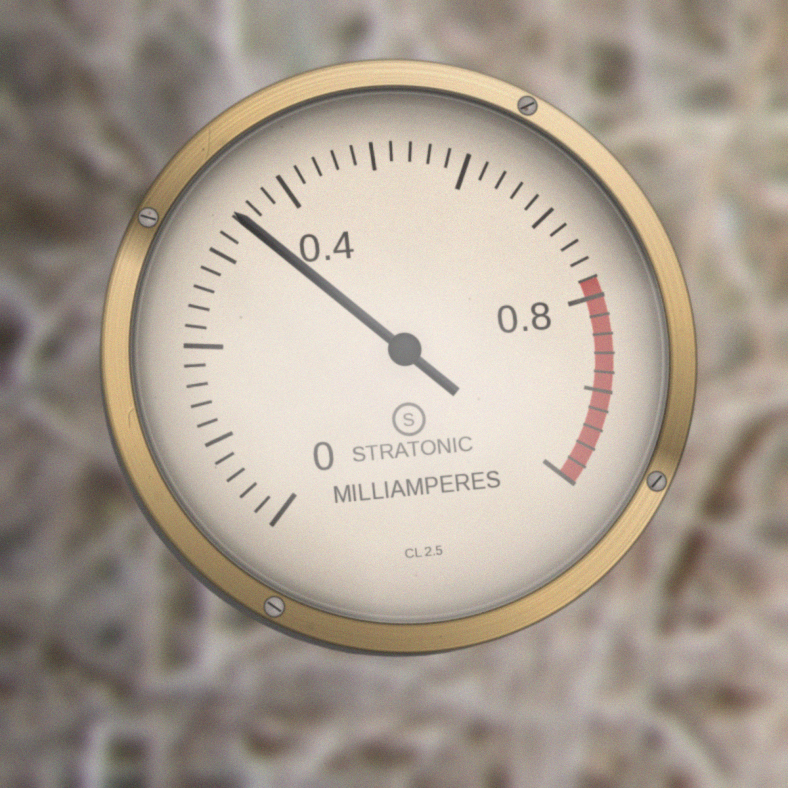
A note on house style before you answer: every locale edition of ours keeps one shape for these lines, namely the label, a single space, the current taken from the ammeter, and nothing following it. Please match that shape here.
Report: 0.34 mA
